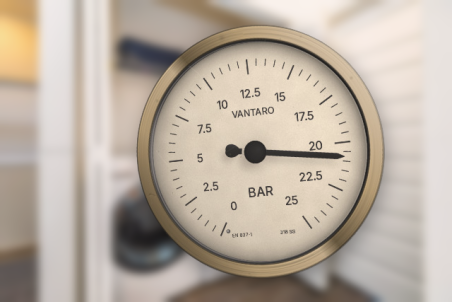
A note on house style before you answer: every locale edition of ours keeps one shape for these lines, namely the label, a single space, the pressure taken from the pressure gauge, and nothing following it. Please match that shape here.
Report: 20.75 bar
